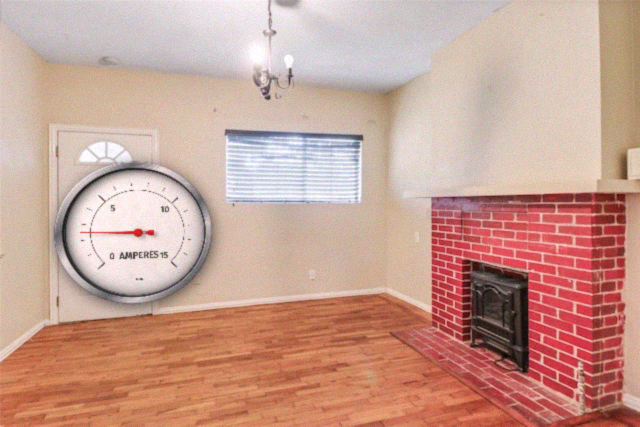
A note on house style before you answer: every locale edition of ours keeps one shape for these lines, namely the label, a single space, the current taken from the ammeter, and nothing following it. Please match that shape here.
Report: 2.5 A
